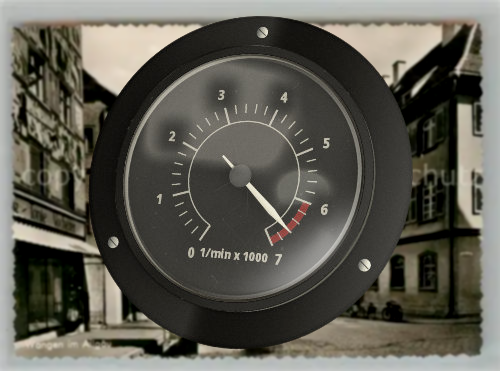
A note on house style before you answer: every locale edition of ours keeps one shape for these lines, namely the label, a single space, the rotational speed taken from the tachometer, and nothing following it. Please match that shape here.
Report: 6600 rpm
